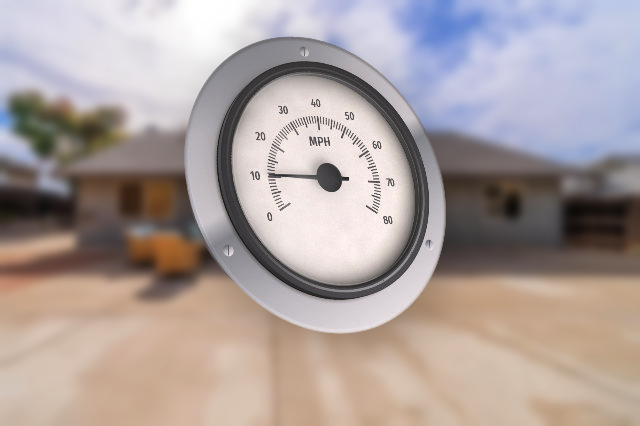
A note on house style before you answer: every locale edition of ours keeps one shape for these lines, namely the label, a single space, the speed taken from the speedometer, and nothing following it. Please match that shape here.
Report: 10 mph
